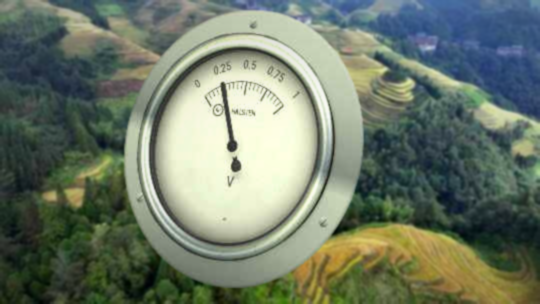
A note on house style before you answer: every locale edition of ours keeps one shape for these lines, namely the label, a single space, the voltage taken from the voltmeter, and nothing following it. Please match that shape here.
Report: 0.25 V
